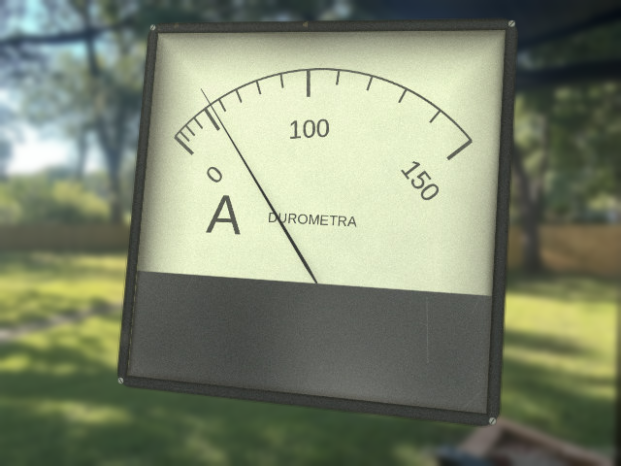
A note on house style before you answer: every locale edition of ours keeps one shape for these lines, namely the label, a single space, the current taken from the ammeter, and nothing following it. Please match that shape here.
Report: 55 A
